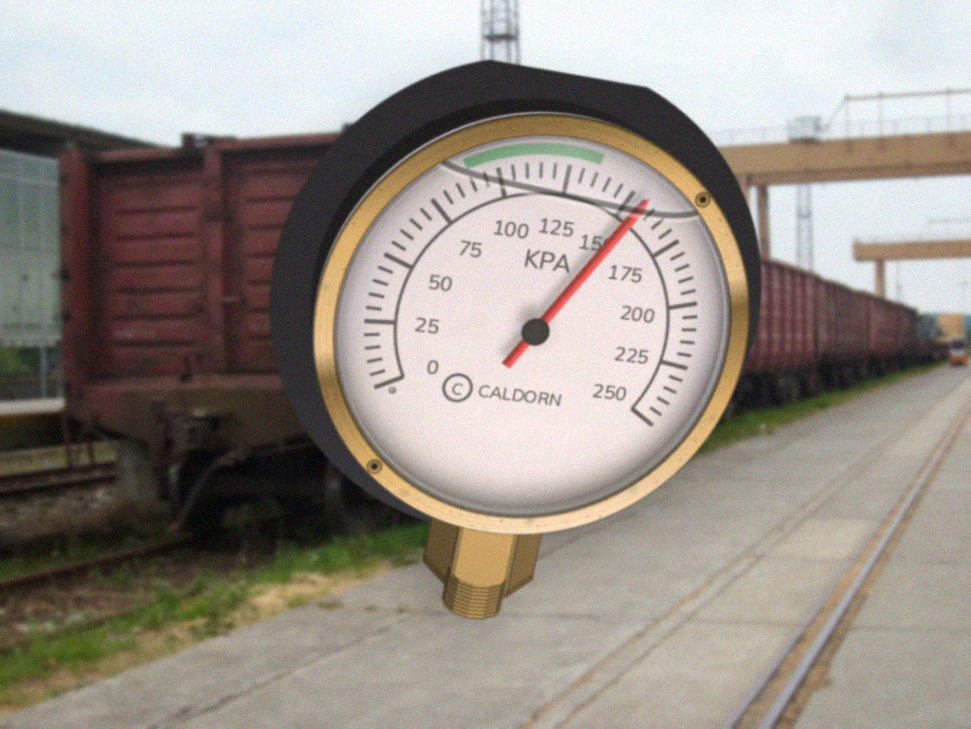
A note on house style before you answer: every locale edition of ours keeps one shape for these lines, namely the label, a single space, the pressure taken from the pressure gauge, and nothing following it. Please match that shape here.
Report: 155 kPa
